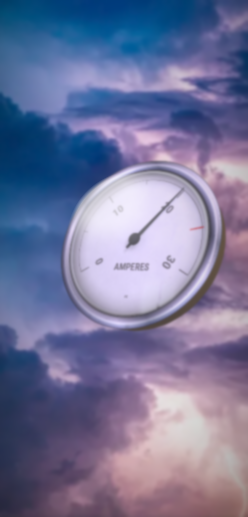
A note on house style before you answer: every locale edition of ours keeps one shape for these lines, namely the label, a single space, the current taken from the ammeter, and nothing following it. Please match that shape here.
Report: 20 A
